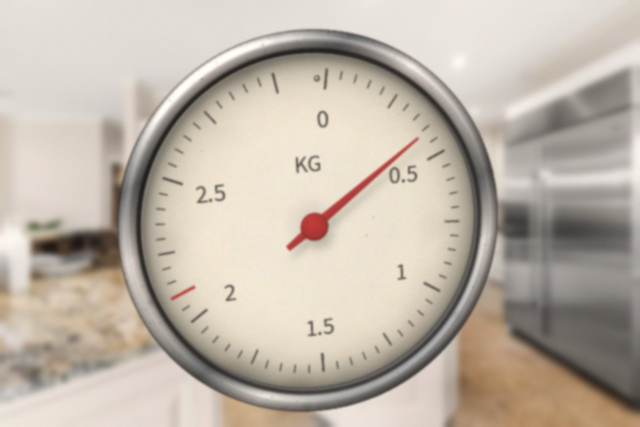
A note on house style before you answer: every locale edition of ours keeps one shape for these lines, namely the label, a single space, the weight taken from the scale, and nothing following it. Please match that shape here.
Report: 0.4 kg
